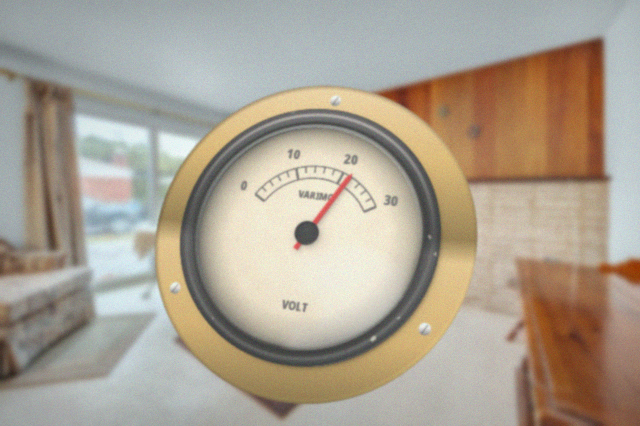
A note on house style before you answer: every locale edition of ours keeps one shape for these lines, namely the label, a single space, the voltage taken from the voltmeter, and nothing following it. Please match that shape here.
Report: 22 V
